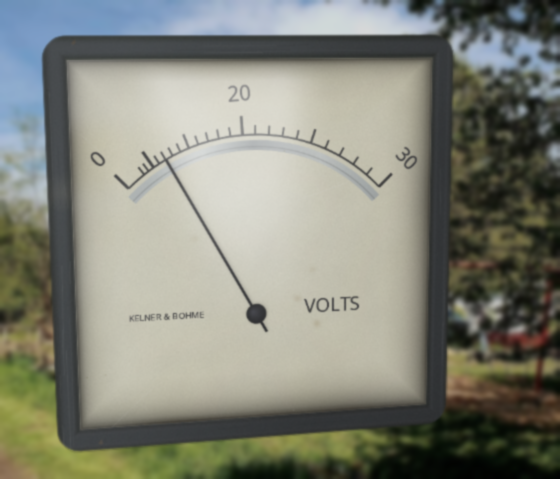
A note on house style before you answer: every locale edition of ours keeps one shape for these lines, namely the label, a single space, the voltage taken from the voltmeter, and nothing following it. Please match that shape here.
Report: 12 V
